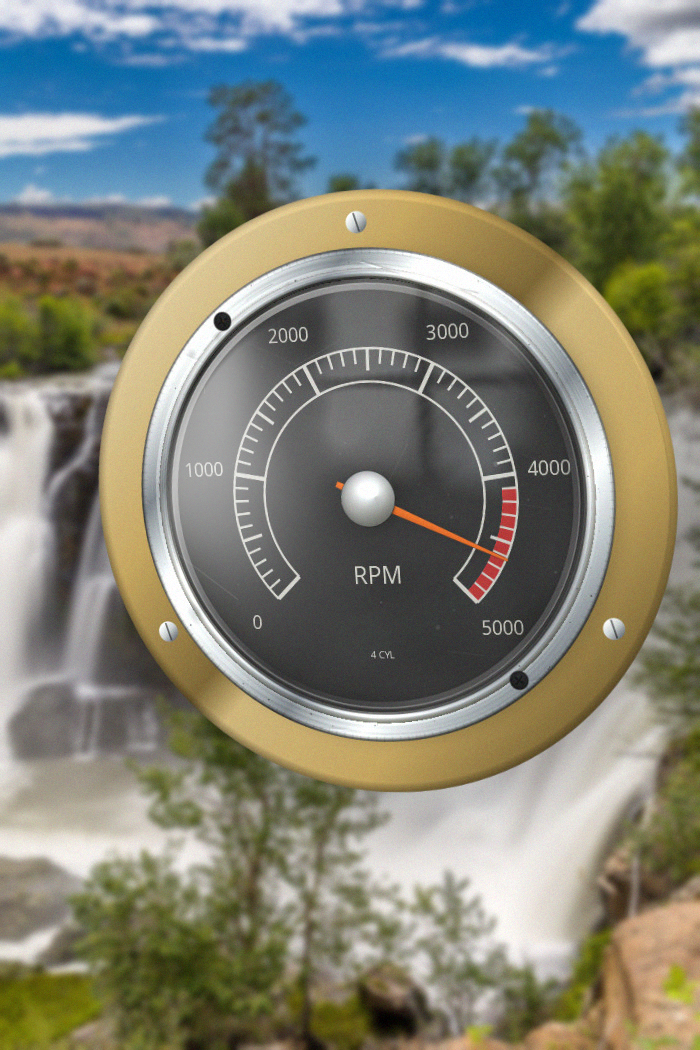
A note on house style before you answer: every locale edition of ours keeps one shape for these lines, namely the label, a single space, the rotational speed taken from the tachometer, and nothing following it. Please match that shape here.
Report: 4600 rpm
